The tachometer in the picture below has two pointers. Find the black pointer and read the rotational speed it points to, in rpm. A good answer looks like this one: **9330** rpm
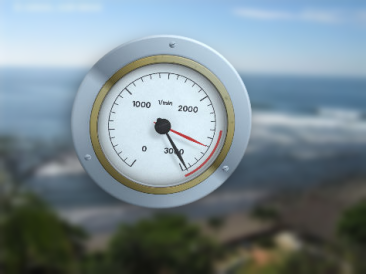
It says **2950** rpm
